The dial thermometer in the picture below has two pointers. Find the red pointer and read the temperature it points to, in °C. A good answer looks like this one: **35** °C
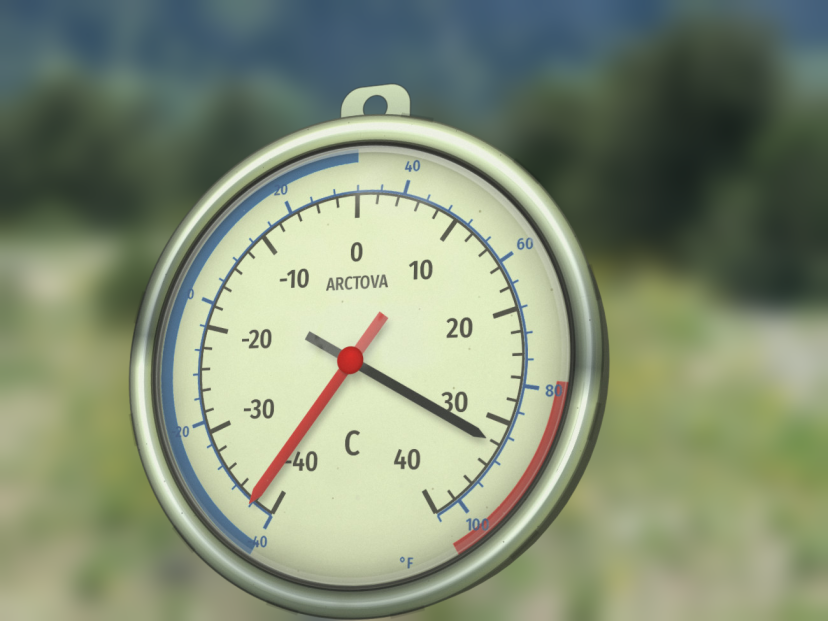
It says **-38** °C
